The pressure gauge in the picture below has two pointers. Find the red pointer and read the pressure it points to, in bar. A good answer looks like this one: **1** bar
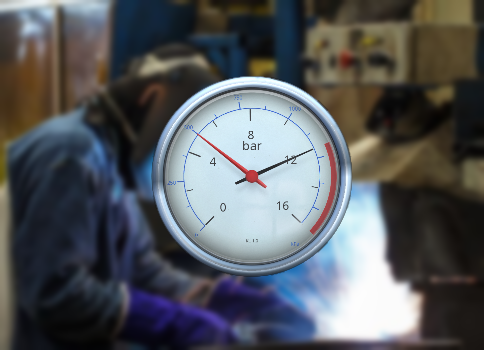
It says **5** bar
